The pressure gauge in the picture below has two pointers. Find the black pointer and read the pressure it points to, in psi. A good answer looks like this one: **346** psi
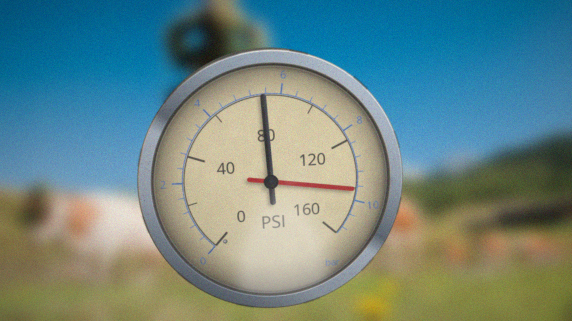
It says **80** psi
